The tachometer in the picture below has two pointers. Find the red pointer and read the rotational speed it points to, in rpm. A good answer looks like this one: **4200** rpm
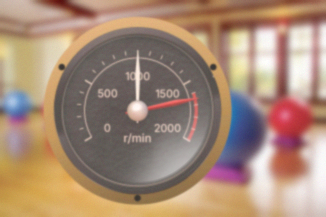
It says **1650** rpm
